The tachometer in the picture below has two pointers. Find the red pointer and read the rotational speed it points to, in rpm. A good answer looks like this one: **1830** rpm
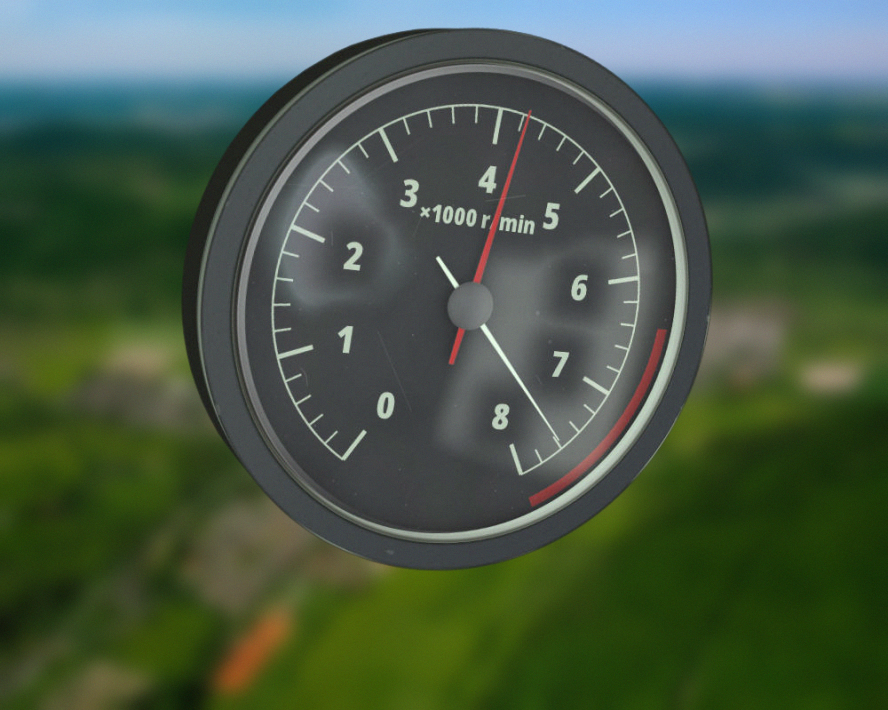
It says **4200** rpm
